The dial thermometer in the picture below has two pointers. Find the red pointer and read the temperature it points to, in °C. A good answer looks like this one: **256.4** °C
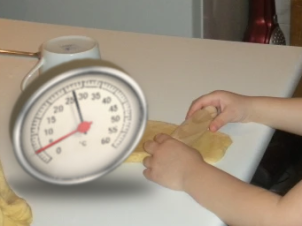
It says **5** °C
